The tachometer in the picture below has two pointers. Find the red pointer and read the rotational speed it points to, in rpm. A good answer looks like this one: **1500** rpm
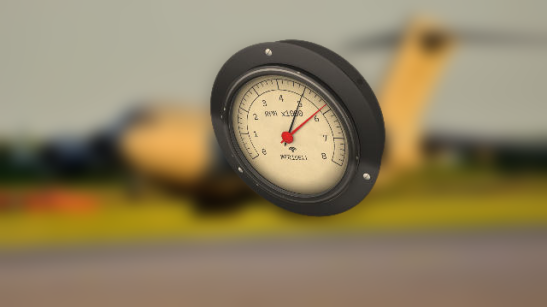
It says **5800** rpm
